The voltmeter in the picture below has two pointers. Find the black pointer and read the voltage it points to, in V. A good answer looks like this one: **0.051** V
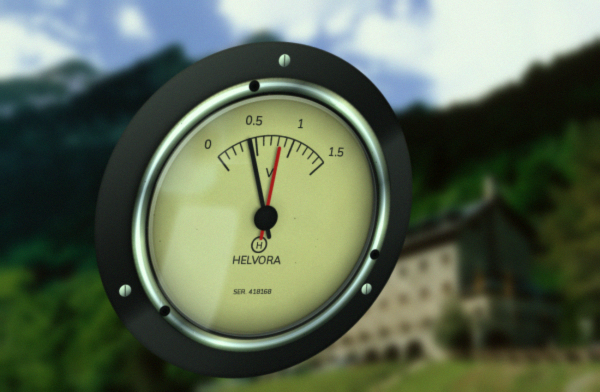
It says **0.4** V
